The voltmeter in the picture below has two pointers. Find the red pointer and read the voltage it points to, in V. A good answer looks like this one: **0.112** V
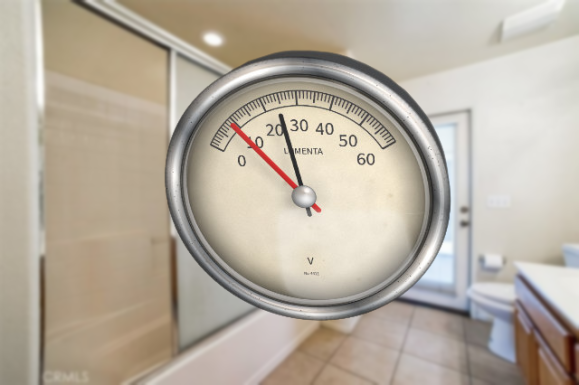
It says **10** V
